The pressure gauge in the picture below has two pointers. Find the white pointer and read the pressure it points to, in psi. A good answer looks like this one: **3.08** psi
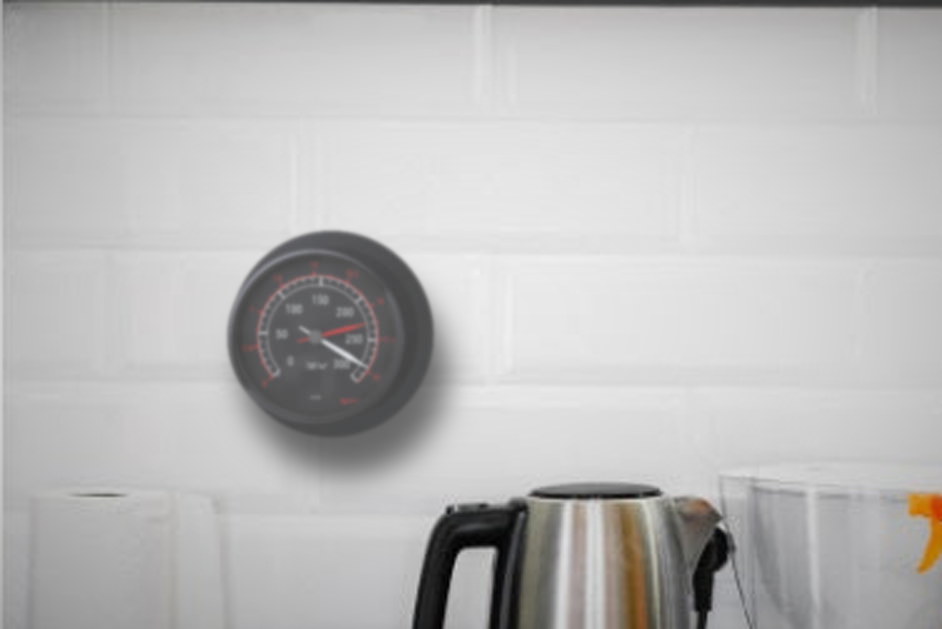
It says **280** psi
